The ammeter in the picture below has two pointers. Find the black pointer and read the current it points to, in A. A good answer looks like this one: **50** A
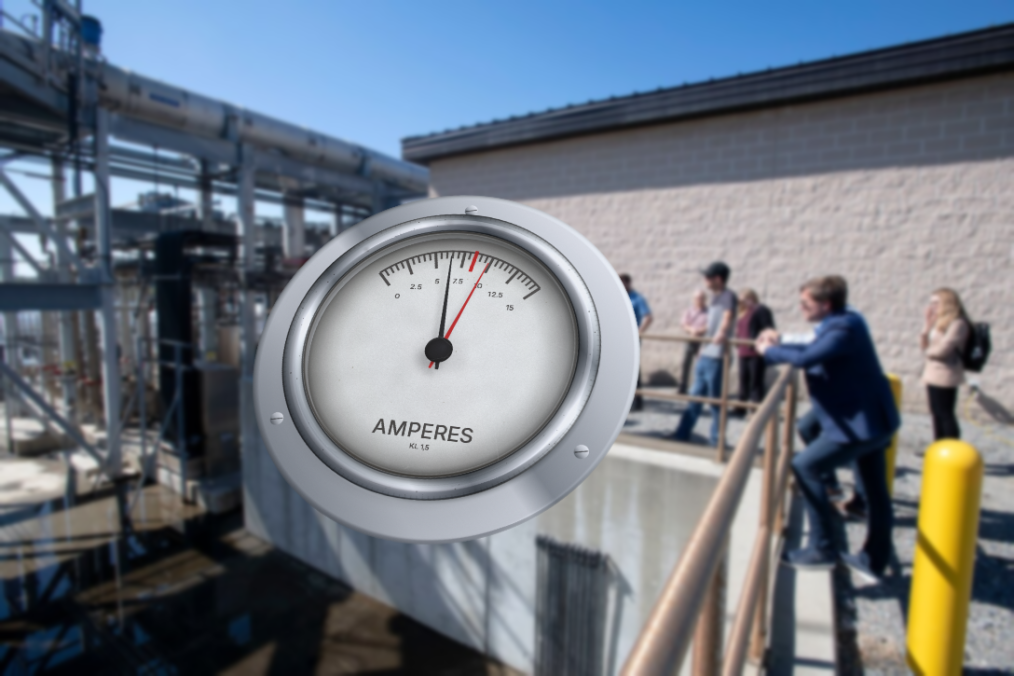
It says **6.5** A
